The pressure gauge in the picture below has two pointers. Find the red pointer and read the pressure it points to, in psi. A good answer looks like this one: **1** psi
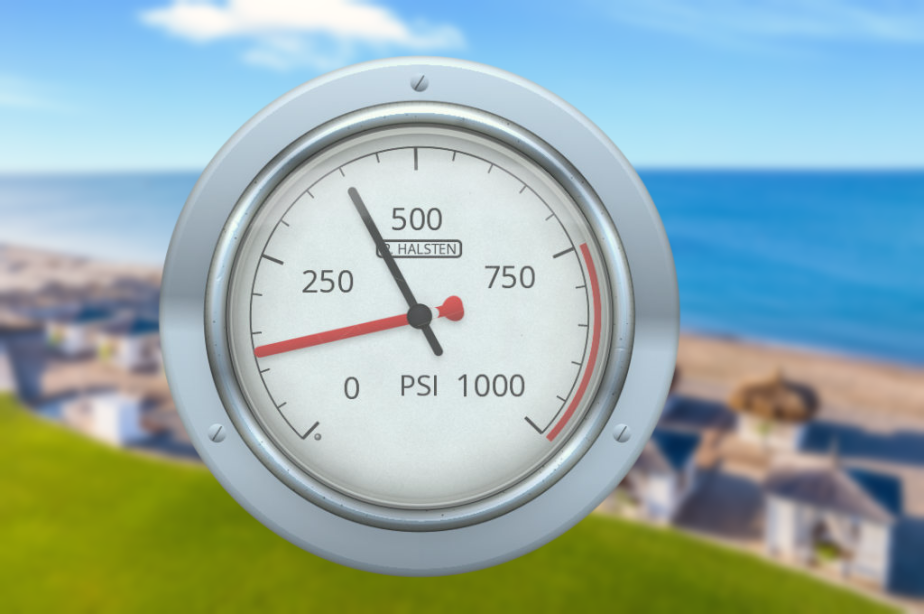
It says **125** psi
